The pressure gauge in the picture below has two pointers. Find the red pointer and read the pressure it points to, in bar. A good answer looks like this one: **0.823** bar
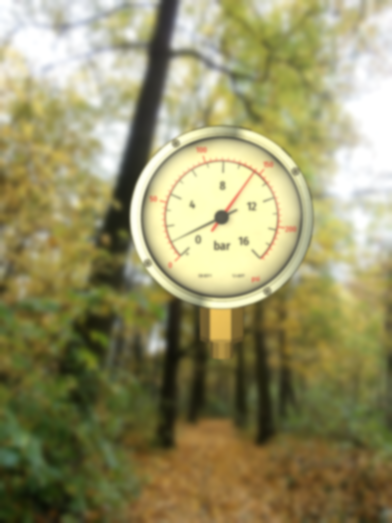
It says **10** bar
